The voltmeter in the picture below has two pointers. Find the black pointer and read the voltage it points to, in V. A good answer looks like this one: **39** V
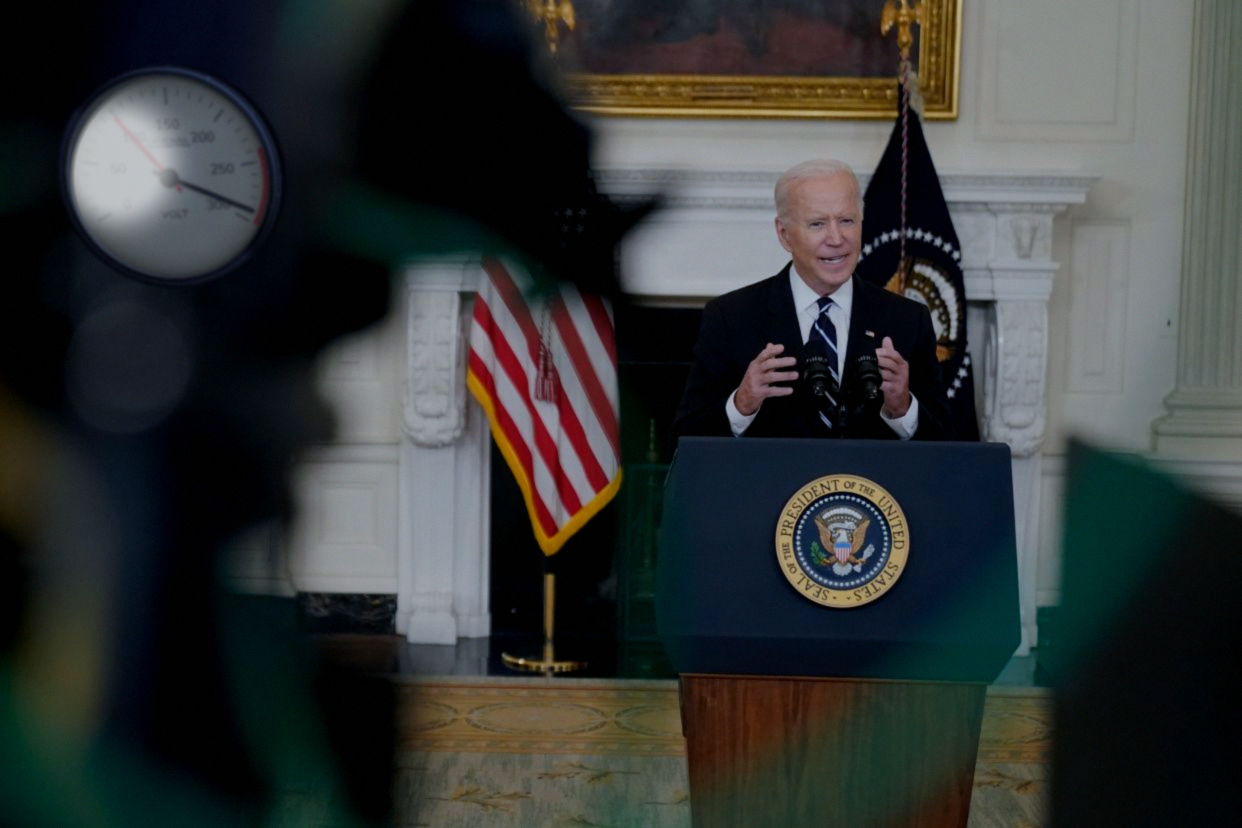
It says **290** V
